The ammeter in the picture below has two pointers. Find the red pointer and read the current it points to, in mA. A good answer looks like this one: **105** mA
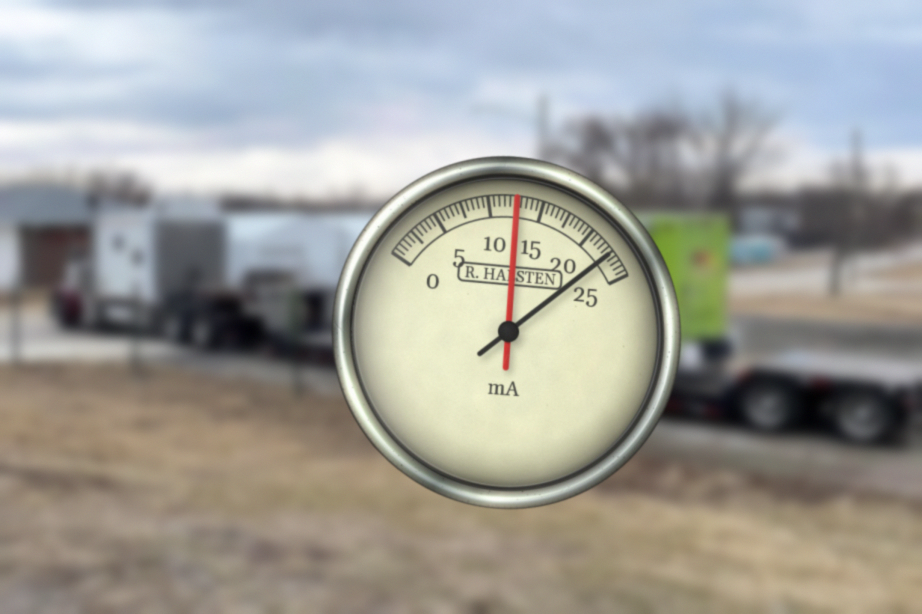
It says **12.5** mA
